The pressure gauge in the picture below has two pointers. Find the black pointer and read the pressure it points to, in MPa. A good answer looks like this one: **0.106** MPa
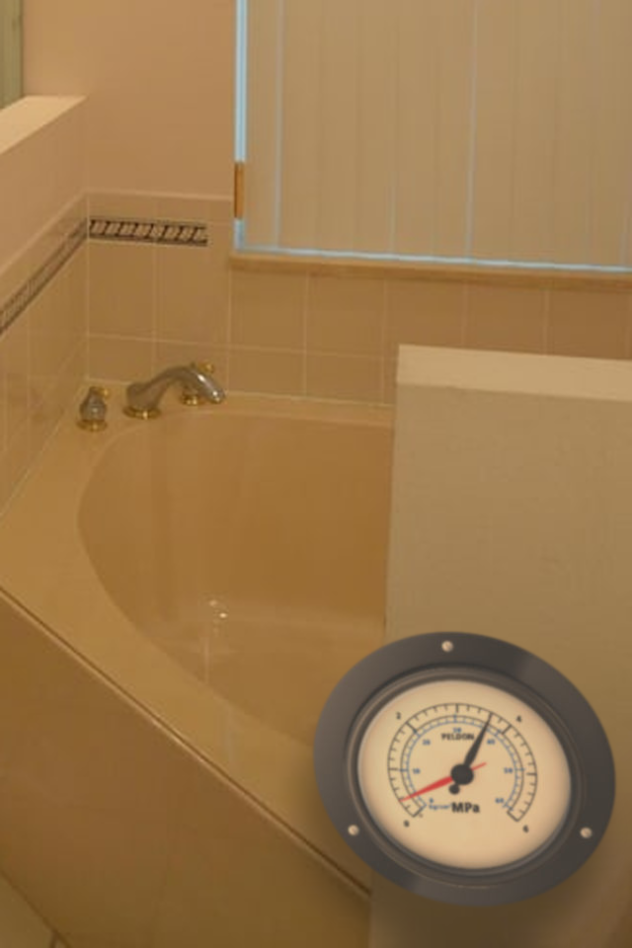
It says **3.6** MPa
